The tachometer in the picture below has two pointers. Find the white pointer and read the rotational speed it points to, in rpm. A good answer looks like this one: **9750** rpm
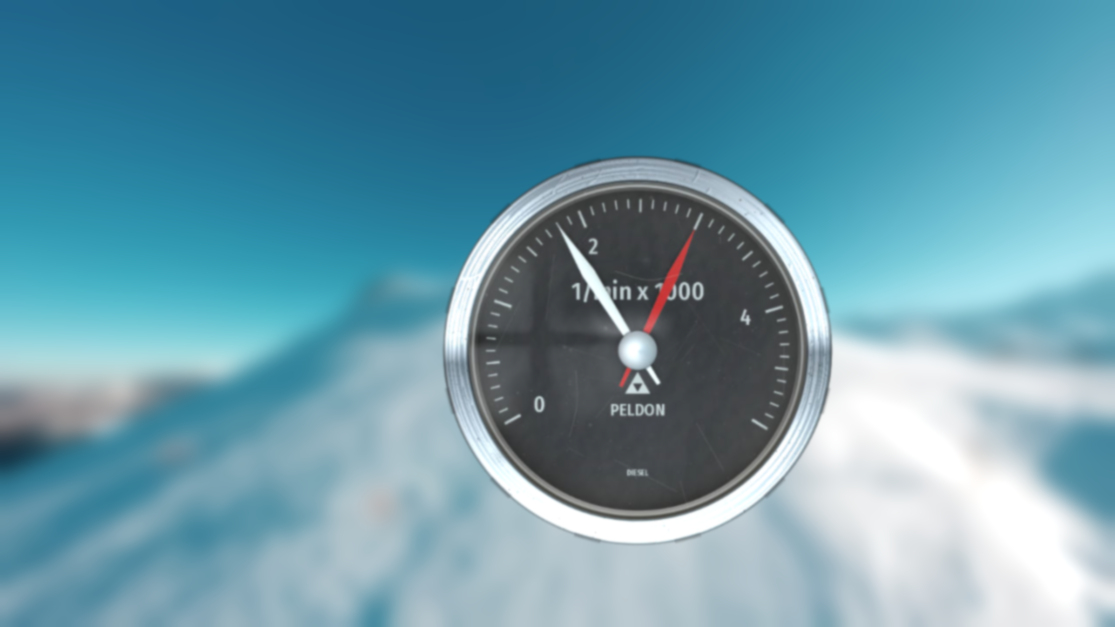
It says **1800** rpm
